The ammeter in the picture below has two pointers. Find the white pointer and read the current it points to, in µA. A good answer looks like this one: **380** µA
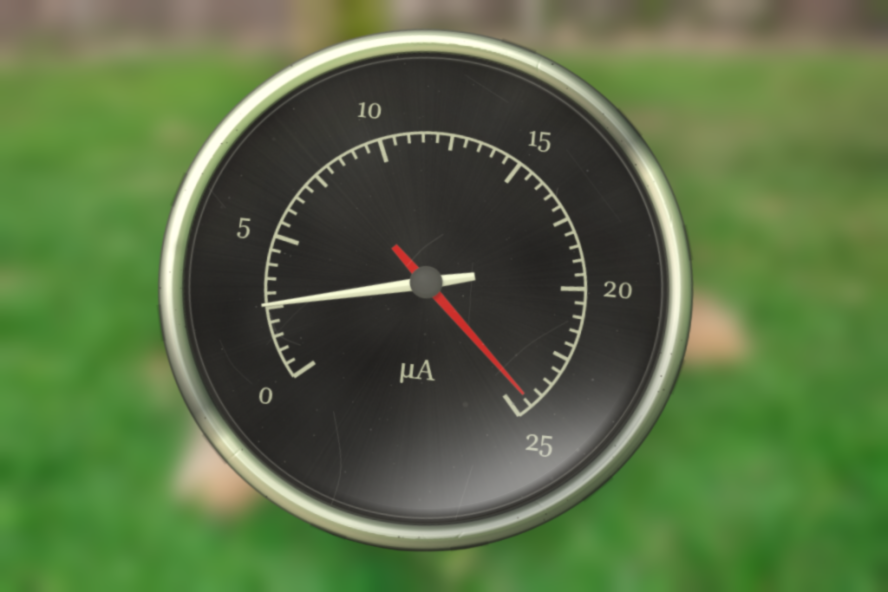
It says **2.5** µA
